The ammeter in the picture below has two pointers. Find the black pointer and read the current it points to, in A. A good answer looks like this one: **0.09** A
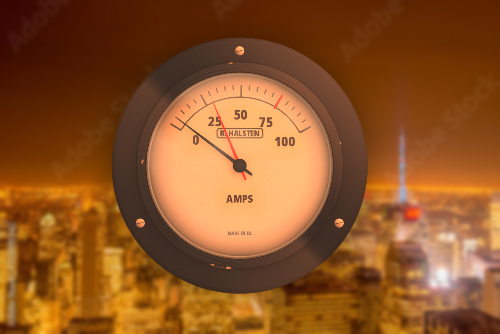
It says **5** A
